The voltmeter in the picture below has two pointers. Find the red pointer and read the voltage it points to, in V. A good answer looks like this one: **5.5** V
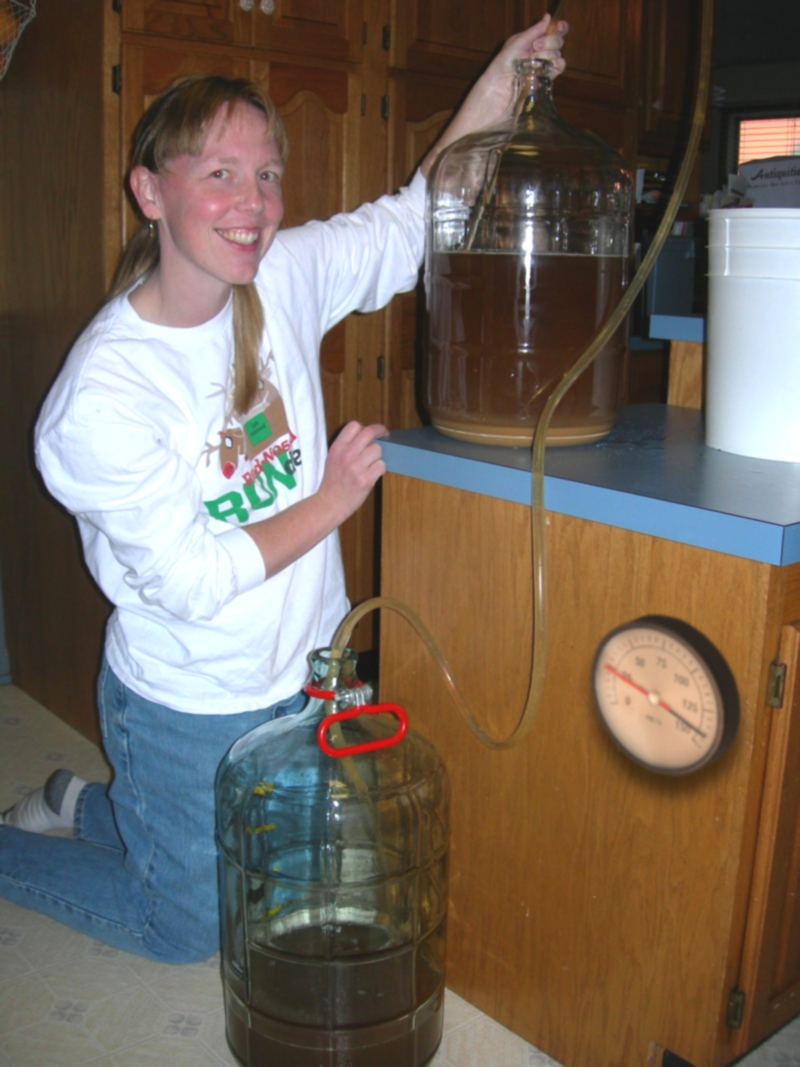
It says **25** V
